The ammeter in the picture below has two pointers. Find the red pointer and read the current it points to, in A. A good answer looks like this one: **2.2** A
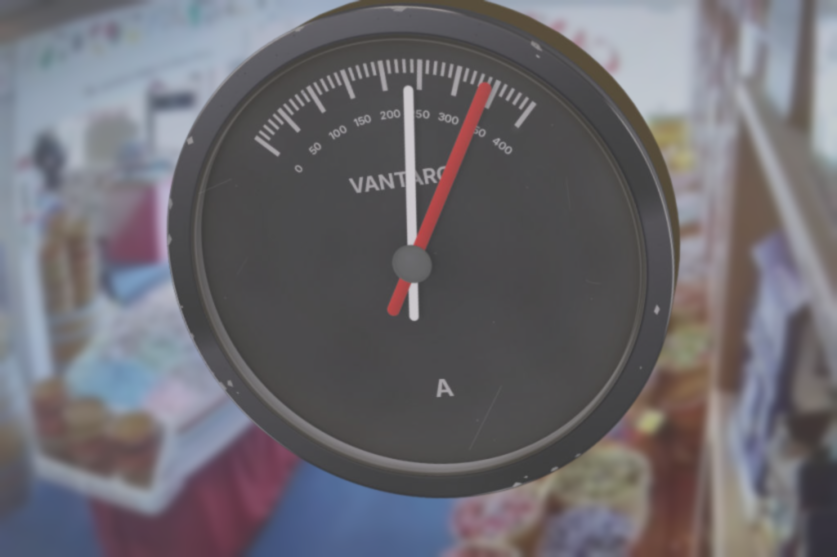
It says **340** A
